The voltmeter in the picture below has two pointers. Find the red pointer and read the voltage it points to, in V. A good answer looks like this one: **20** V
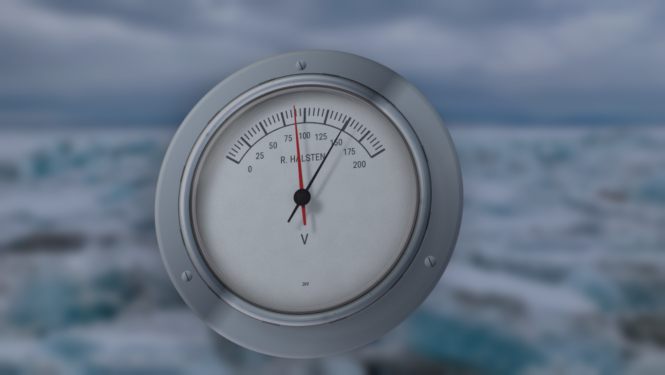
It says **90** V
